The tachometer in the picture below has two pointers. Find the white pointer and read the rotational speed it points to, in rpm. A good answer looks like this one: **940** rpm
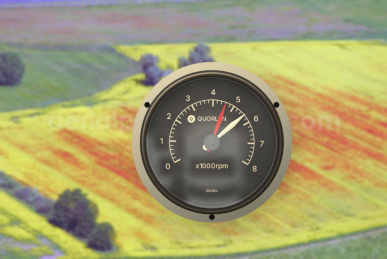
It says **5600** rpm
